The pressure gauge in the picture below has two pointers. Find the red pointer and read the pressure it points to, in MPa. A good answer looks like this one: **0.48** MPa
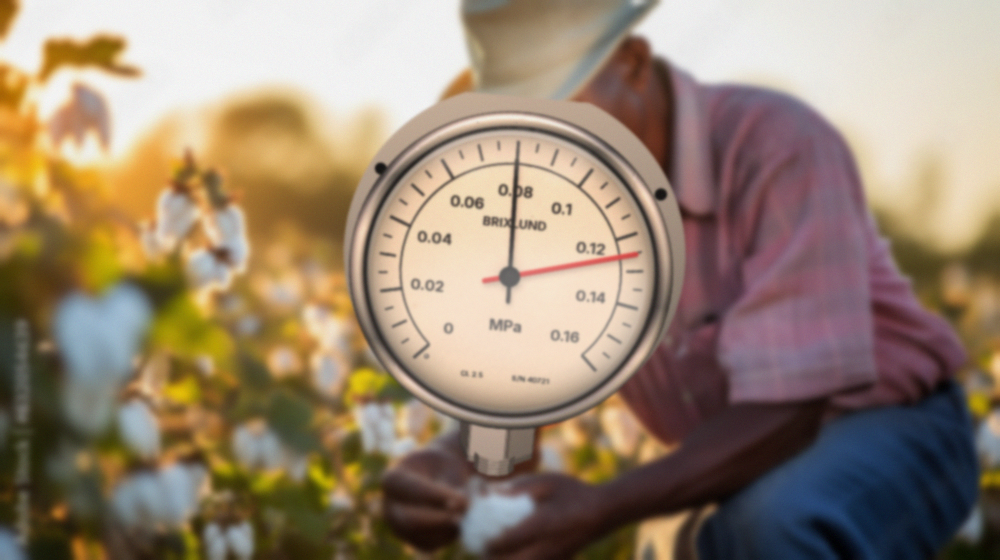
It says **0.125** MPa
